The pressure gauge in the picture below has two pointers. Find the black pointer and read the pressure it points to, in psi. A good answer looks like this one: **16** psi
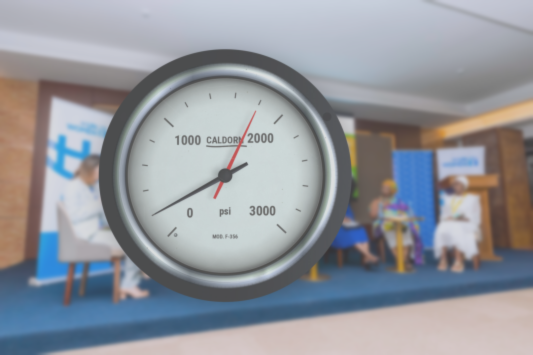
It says **200** psi
